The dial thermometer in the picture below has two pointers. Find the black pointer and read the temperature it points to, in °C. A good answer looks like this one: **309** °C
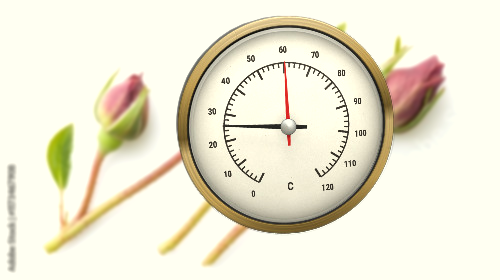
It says **26** °C
